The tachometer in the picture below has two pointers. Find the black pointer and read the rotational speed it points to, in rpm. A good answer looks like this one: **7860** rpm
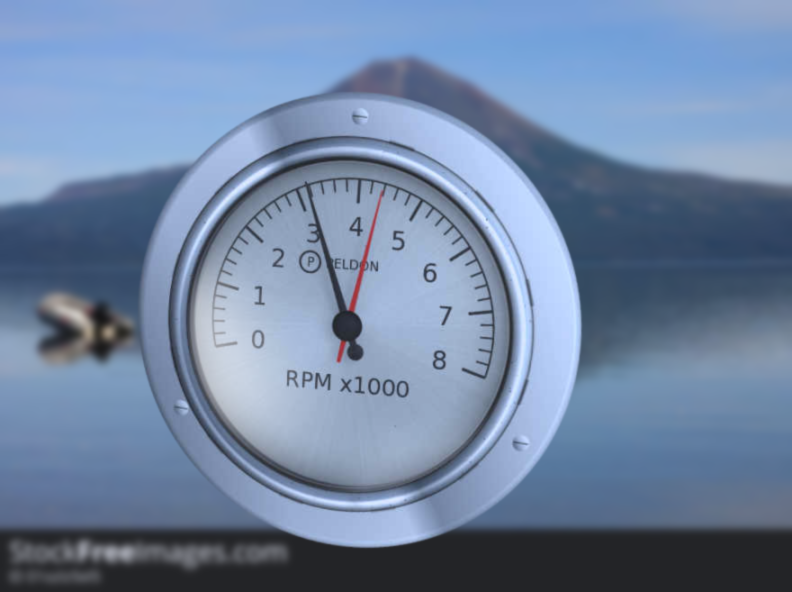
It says **3200** rpm
